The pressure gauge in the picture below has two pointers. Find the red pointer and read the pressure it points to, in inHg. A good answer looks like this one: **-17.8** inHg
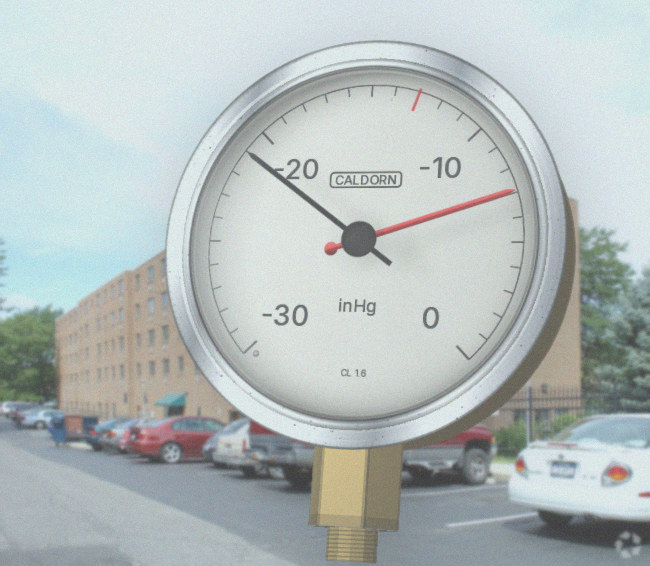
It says **-7** inHg
